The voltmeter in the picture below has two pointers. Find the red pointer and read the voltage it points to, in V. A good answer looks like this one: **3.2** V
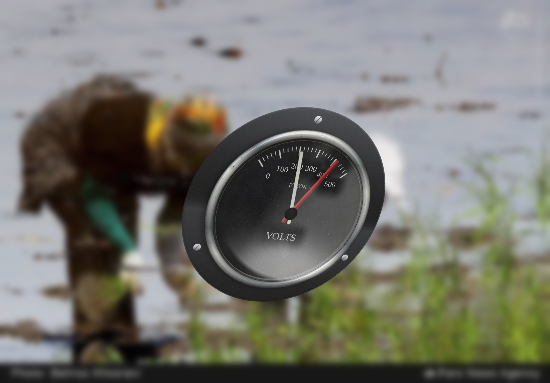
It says **400** V
